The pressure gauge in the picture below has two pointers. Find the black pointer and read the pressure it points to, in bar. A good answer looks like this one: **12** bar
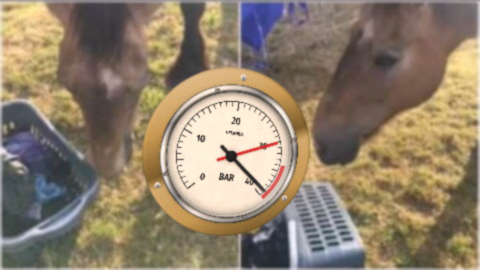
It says **39** bar
